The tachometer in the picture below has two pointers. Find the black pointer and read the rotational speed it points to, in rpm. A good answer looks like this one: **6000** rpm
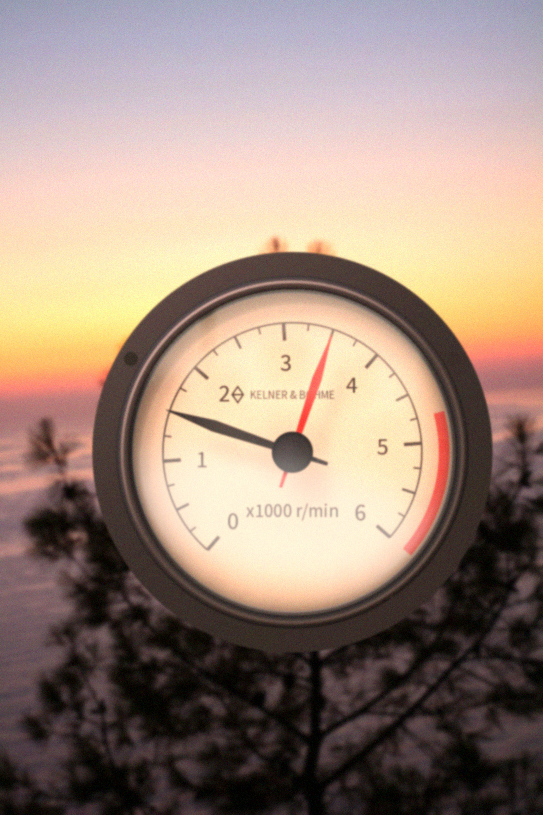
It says **1500** rpm
